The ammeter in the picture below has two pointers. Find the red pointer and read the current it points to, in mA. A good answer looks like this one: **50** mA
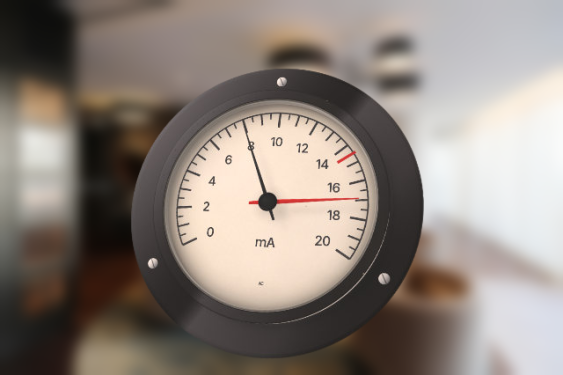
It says **17** mA
